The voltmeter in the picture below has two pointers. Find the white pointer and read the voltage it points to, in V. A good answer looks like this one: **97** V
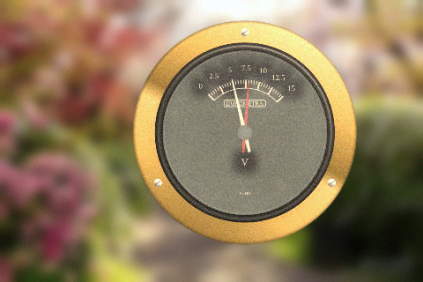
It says **5** V
